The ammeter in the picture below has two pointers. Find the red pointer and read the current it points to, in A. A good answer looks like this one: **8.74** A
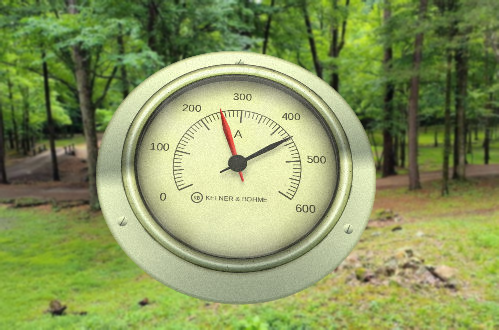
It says **250** A
